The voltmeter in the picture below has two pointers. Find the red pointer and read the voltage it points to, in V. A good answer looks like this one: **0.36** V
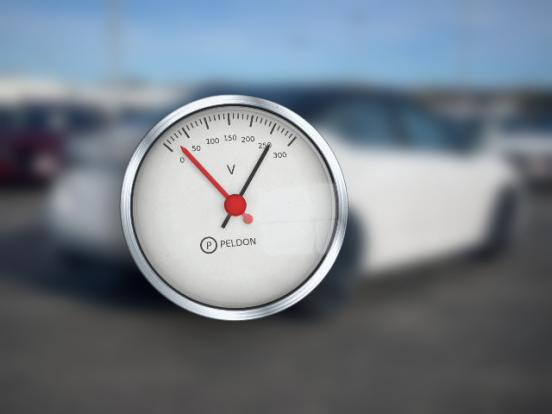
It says **20** V
